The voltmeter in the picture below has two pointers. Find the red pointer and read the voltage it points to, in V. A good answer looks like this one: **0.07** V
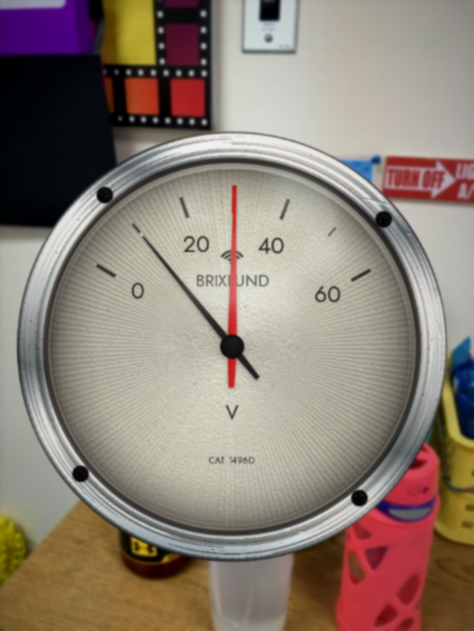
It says **30** V
